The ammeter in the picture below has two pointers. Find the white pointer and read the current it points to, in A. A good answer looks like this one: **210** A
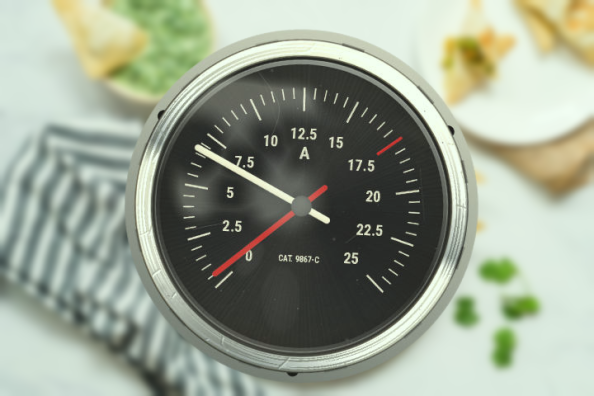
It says **6.75** A
